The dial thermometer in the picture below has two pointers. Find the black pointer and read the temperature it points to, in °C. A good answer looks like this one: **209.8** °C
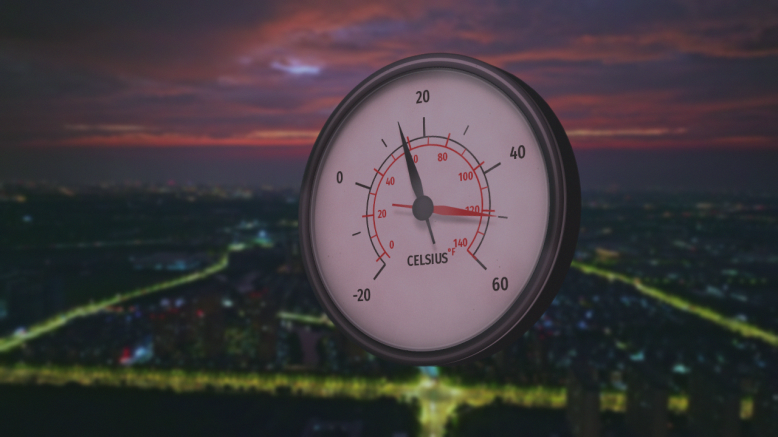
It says **15** °C
